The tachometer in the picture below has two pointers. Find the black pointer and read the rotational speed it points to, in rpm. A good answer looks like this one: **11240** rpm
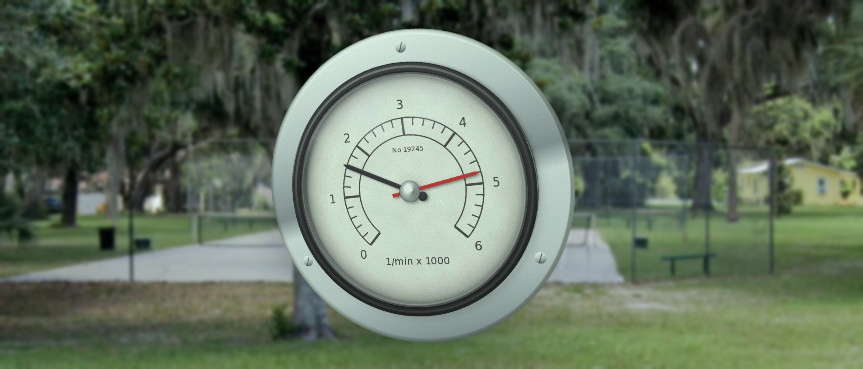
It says **1600** rpm
